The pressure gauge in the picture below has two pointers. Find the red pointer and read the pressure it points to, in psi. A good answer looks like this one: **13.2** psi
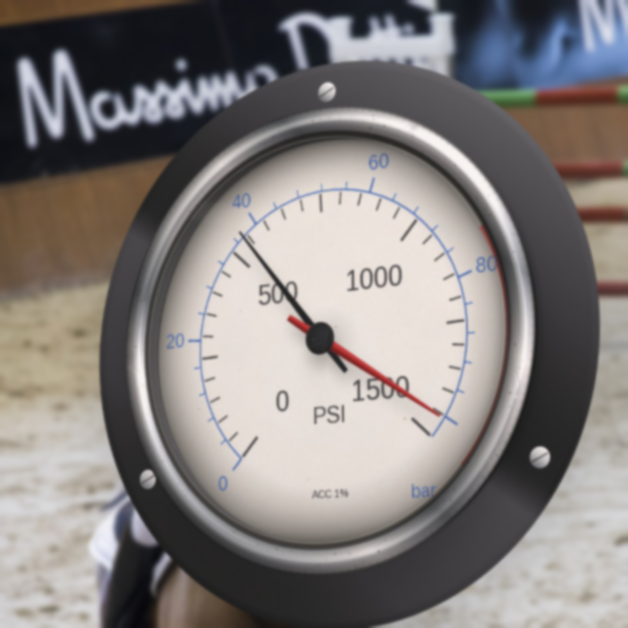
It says **1450** psi
